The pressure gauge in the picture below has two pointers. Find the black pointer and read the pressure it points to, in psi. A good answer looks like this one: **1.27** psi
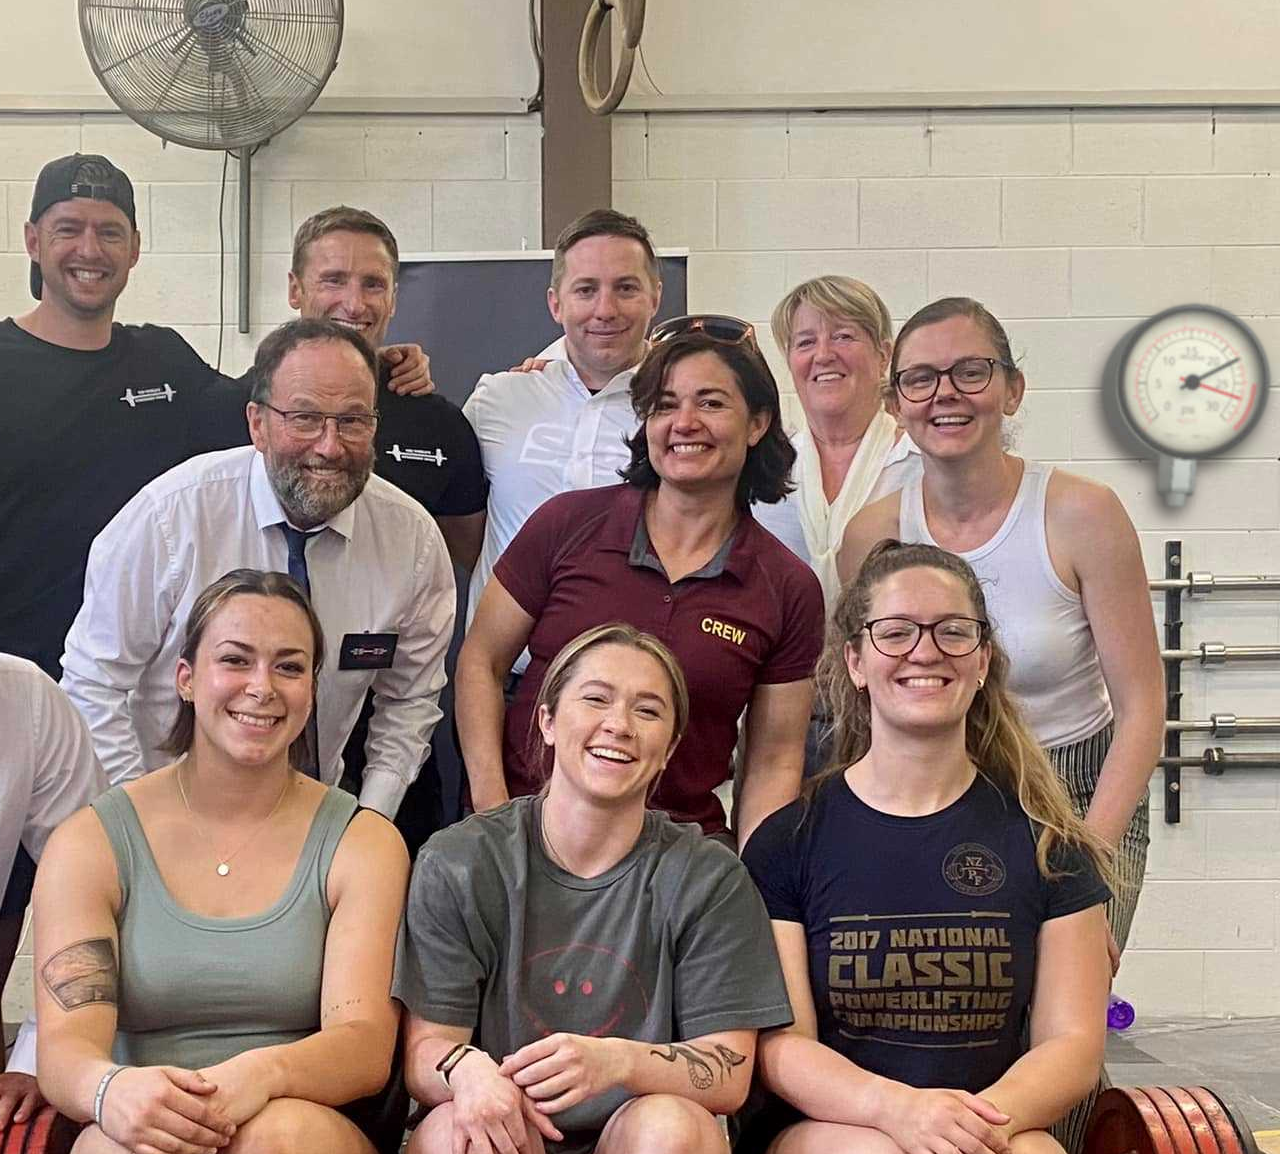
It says **22** psi
